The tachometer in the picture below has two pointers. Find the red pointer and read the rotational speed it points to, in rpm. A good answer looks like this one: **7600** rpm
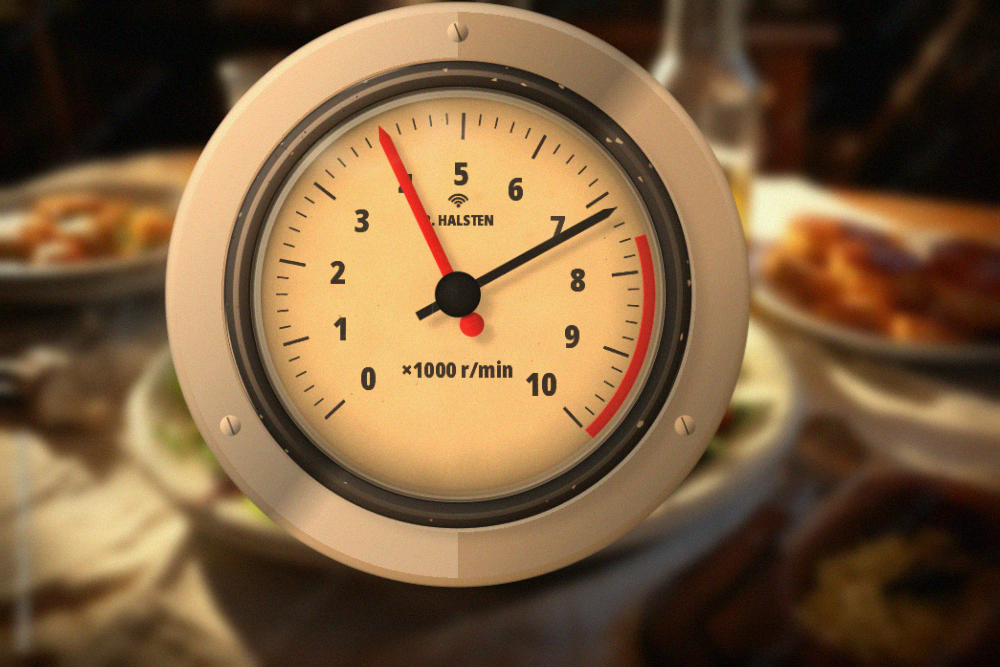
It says **4000** rpm
